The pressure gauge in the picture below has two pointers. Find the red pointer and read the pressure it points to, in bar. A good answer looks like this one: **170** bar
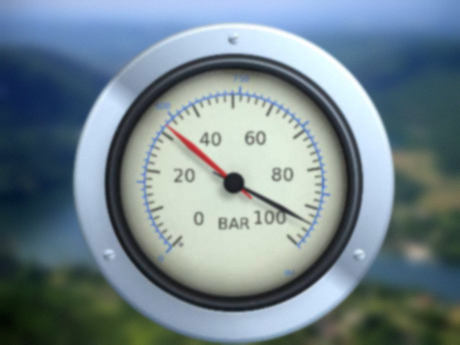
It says **32** bar
